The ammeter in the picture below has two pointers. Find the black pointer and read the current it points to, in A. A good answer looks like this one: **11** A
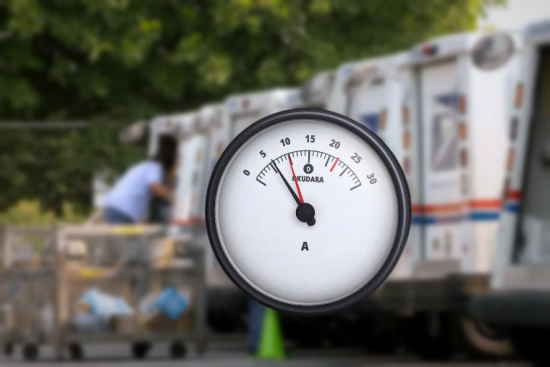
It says **6** A
